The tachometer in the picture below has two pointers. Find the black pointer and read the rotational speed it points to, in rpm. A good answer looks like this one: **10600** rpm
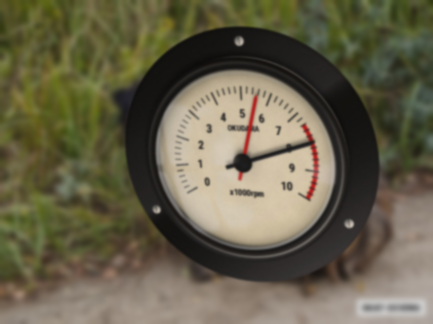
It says **8000** rpm
